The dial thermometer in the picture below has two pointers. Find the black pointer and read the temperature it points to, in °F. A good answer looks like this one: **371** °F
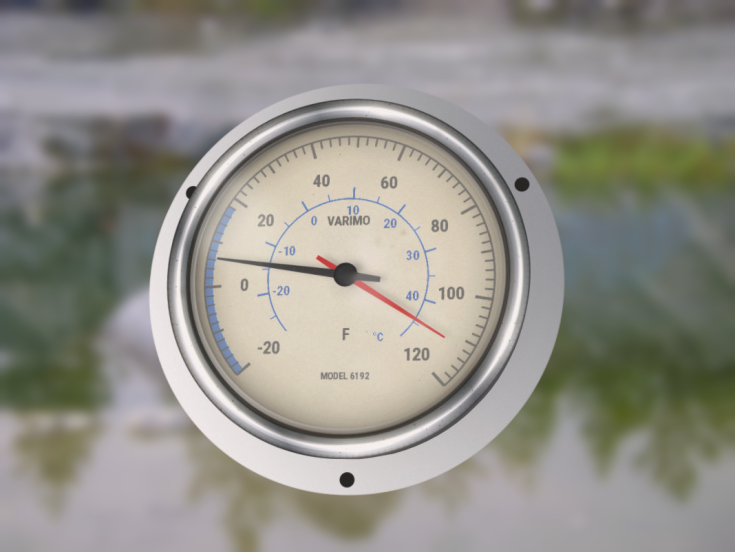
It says **6** °F
